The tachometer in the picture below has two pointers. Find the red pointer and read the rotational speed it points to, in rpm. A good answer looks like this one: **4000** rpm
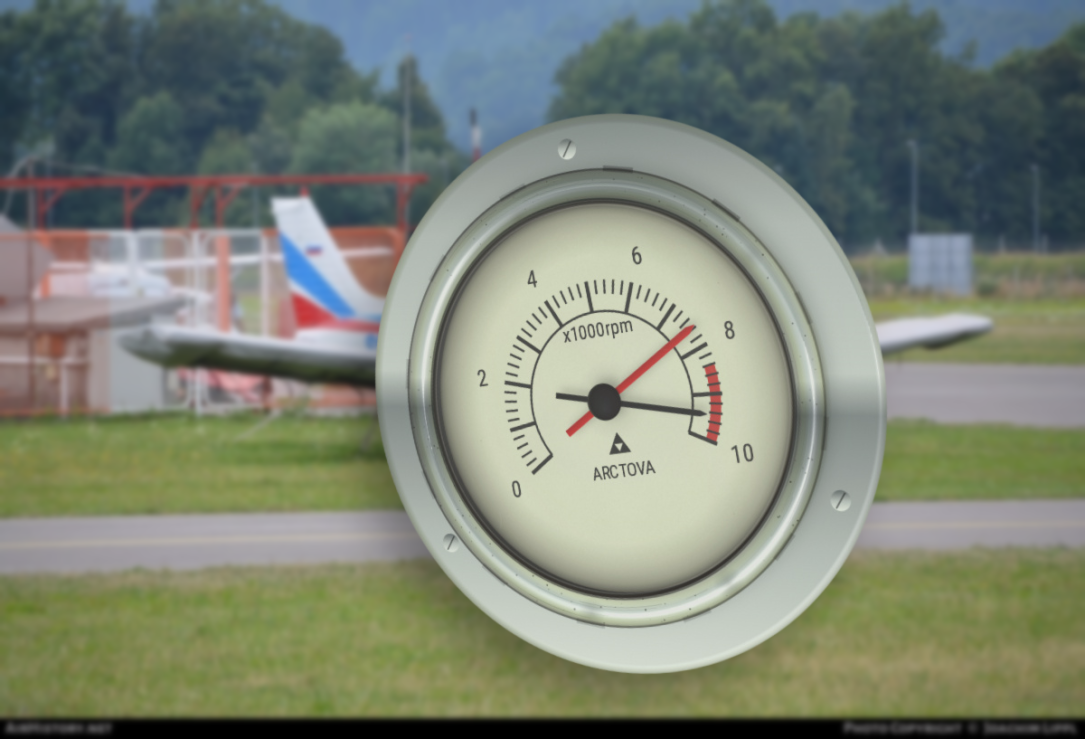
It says **7600** rpm
